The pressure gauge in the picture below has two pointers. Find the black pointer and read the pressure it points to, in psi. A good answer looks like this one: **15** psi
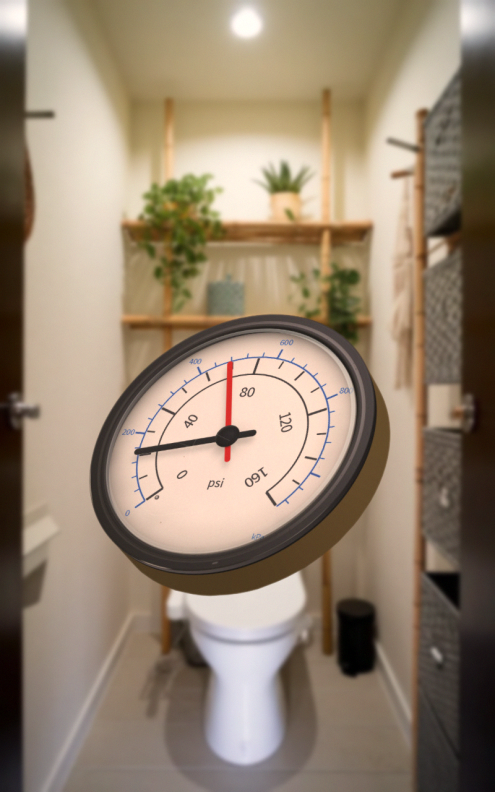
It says **20** psi
